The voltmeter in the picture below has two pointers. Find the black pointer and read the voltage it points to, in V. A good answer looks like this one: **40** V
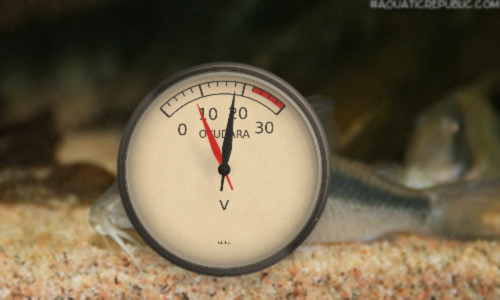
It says **18** V
